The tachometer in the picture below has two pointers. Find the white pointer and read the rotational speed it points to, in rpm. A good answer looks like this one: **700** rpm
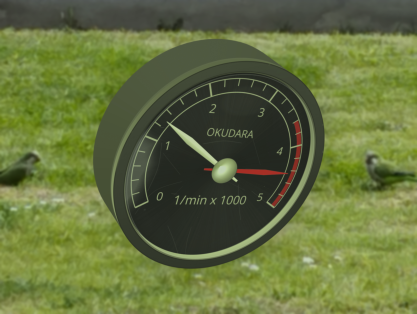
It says **1300** rpm
